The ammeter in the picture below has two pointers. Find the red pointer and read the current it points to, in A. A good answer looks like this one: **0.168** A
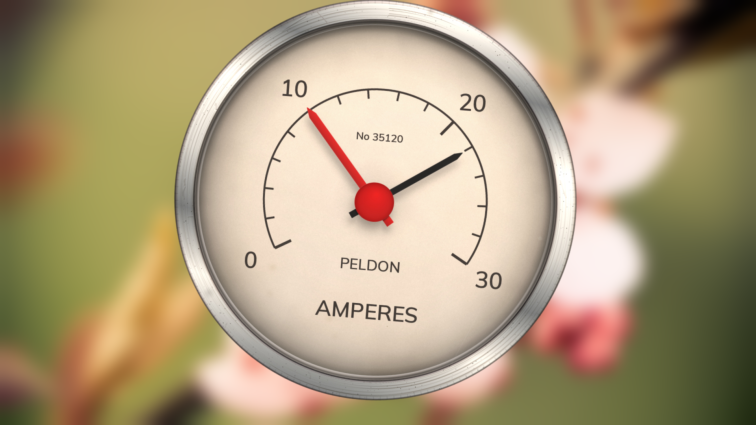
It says **10** A
